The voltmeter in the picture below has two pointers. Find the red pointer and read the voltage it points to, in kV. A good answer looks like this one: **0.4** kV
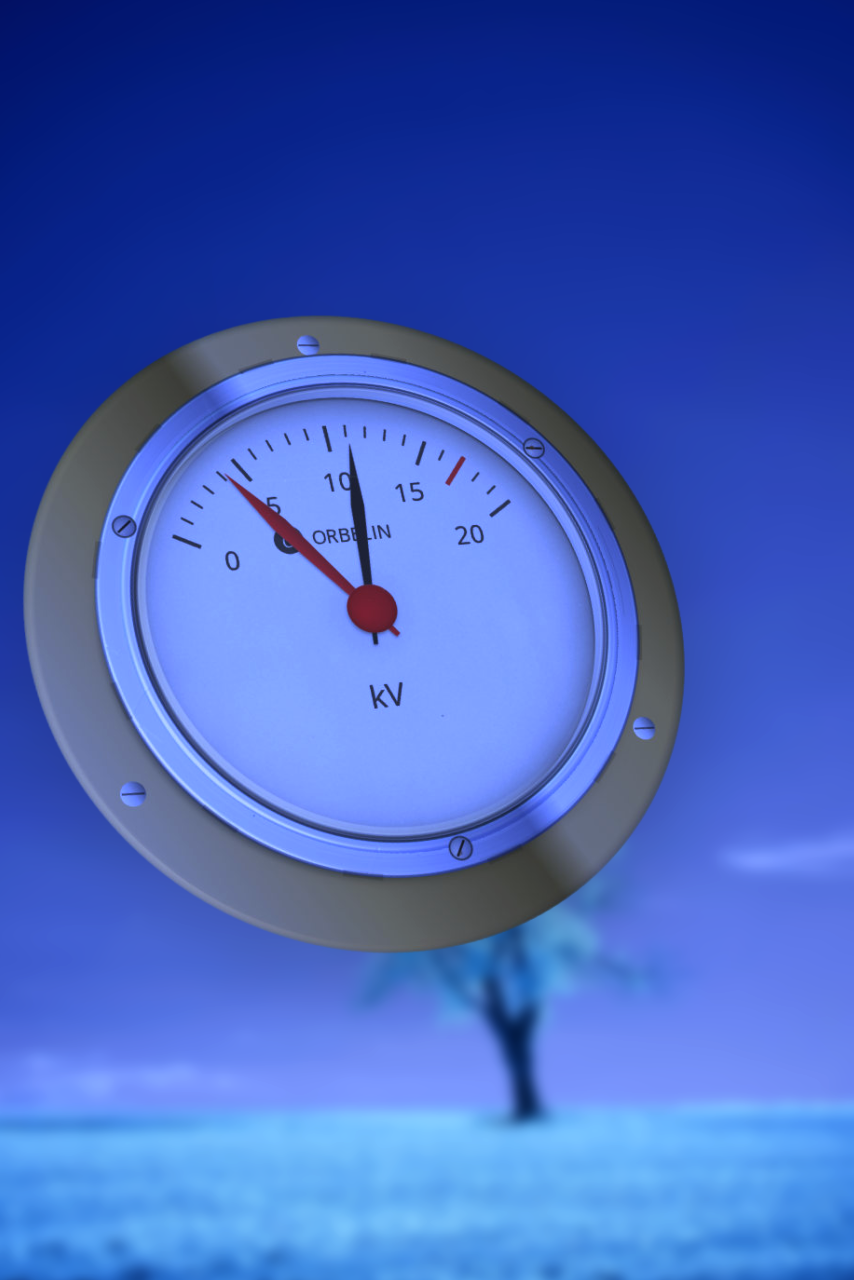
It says **4** kV
